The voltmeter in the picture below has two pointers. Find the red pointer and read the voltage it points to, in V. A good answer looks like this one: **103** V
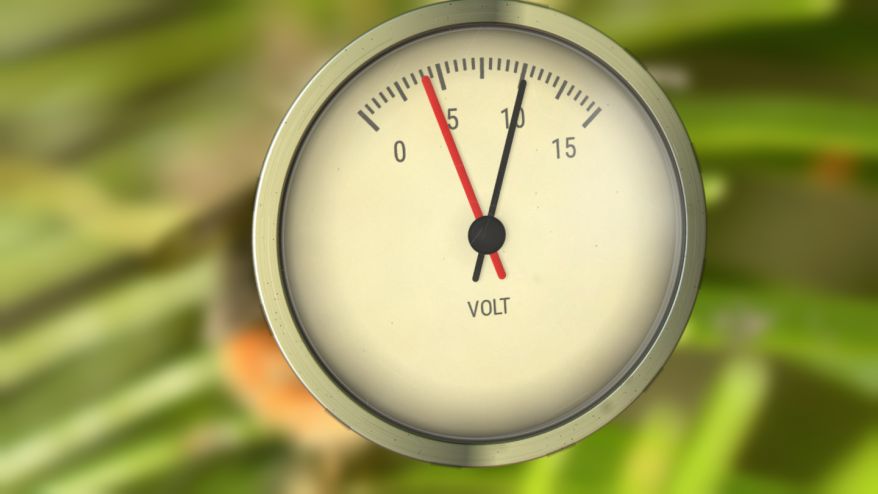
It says **4** V
